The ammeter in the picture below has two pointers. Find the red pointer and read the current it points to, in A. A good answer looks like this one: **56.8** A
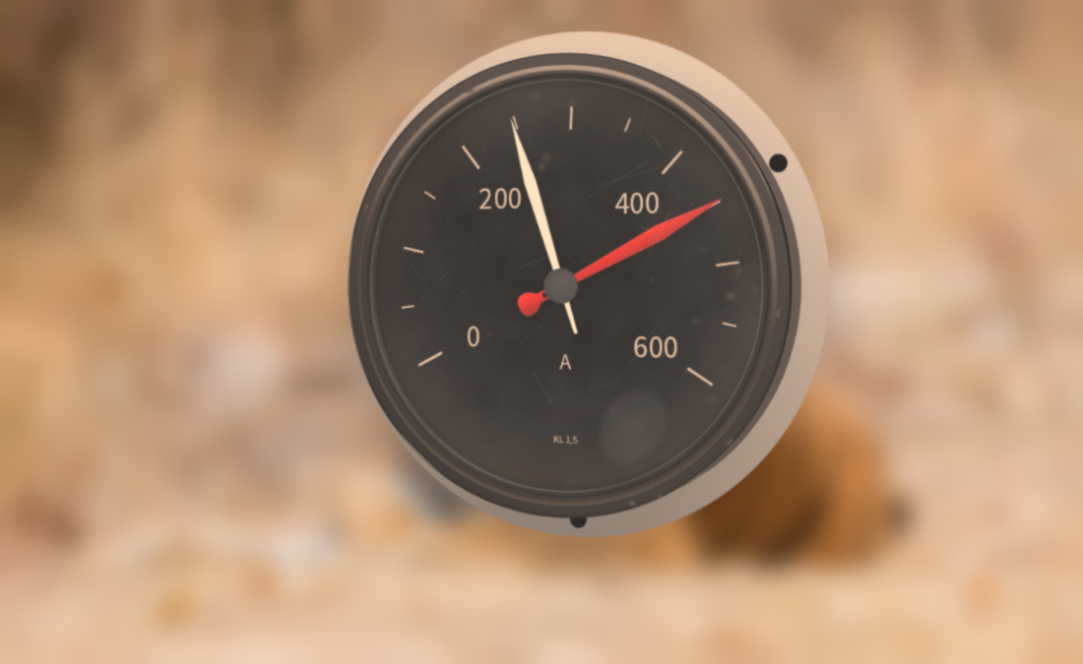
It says **450** A
